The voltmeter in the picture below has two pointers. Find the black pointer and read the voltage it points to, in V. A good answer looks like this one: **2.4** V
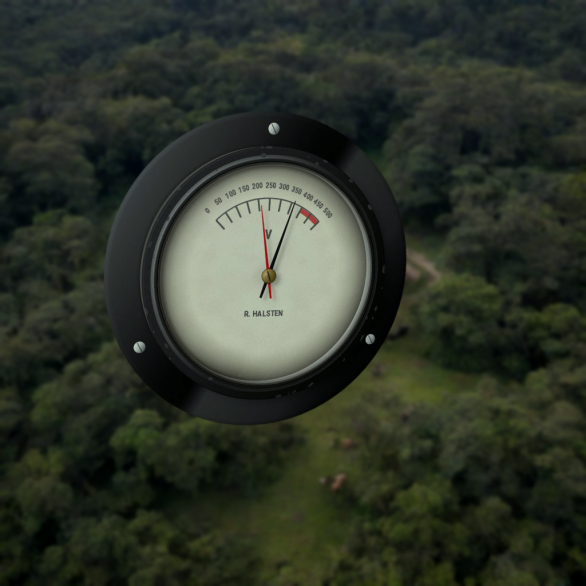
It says **350** V
